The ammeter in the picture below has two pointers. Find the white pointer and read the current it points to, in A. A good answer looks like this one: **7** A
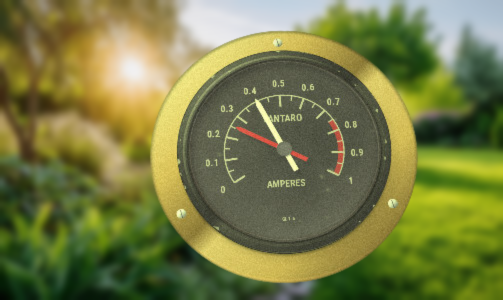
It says **0.4** A
